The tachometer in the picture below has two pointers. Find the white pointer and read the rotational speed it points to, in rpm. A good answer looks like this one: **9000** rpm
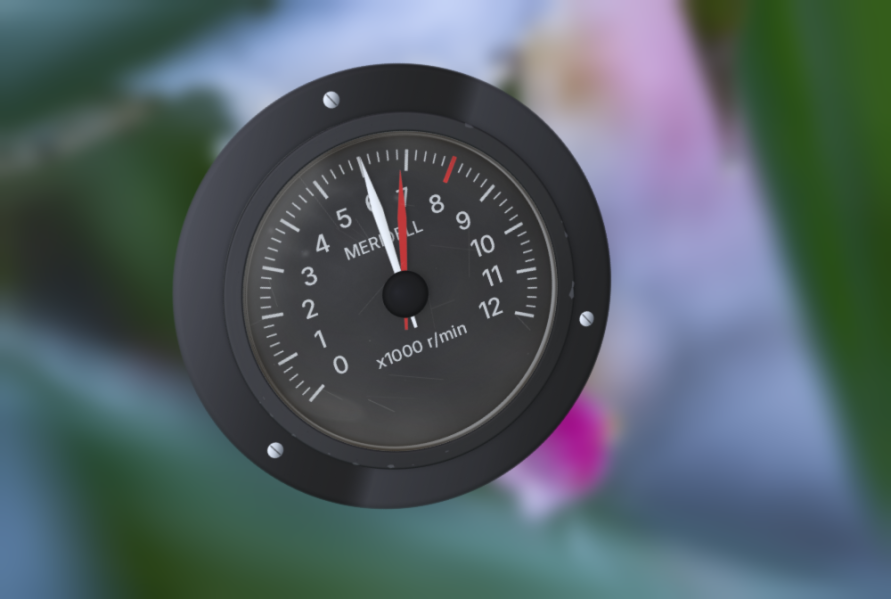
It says **6000** rpm
